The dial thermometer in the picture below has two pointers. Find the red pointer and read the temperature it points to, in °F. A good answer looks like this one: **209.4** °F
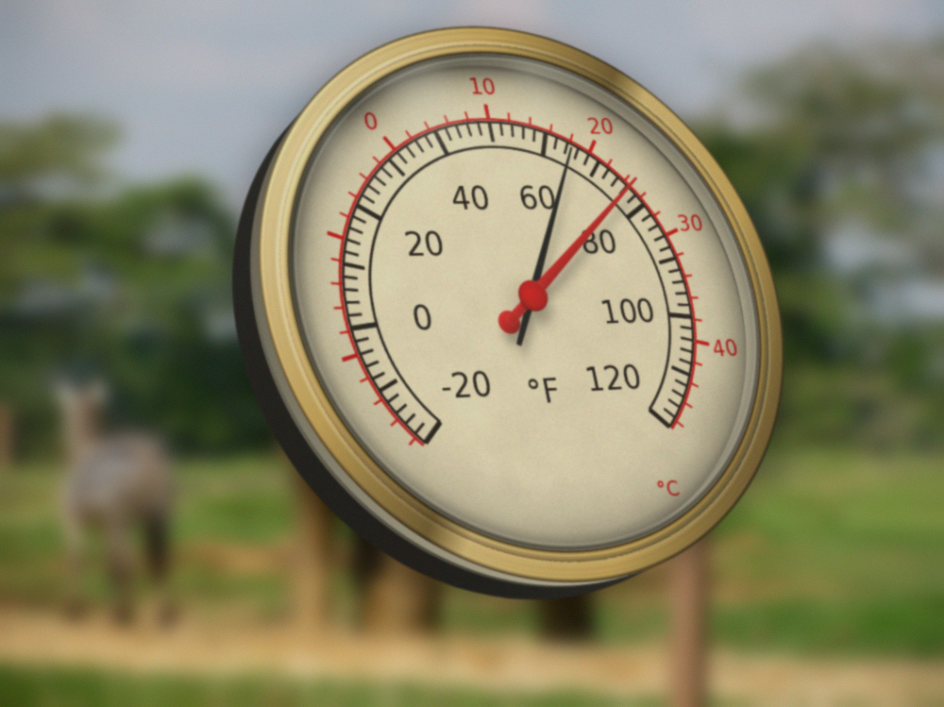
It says **76** °F
